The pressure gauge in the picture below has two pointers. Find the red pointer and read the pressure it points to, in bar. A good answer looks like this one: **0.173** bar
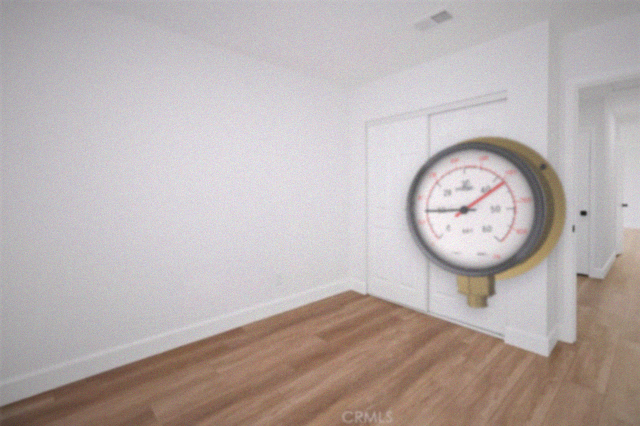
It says **42.5** bar
